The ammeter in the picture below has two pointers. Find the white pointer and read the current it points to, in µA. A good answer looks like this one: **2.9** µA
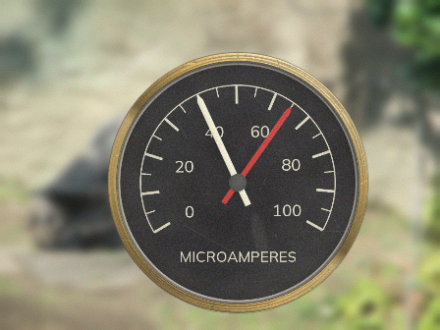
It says **40** µA
